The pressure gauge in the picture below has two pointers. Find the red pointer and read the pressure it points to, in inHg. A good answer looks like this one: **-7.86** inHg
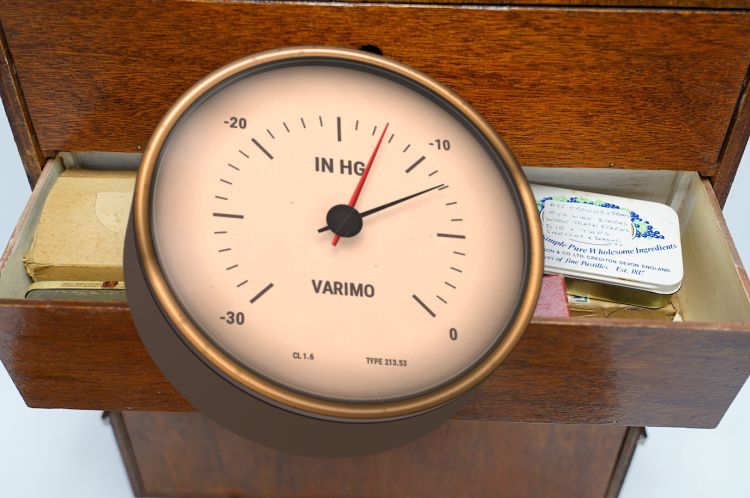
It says **-12.5** inHg
